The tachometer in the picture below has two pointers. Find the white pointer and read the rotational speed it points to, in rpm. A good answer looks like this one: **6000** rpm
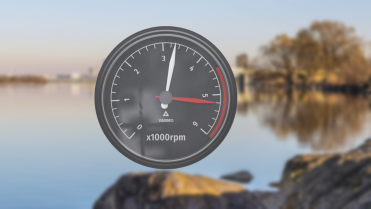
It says **3300** rpm
